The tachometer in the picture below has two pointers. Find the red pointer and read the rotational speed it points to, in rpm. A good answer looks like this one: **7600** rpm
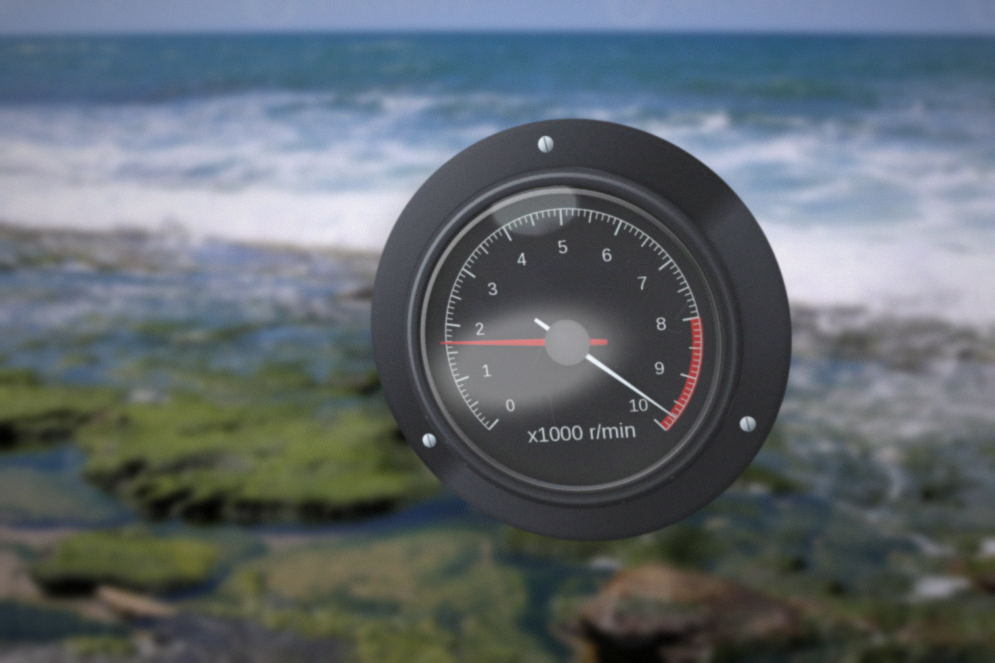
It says **1700** rpm
